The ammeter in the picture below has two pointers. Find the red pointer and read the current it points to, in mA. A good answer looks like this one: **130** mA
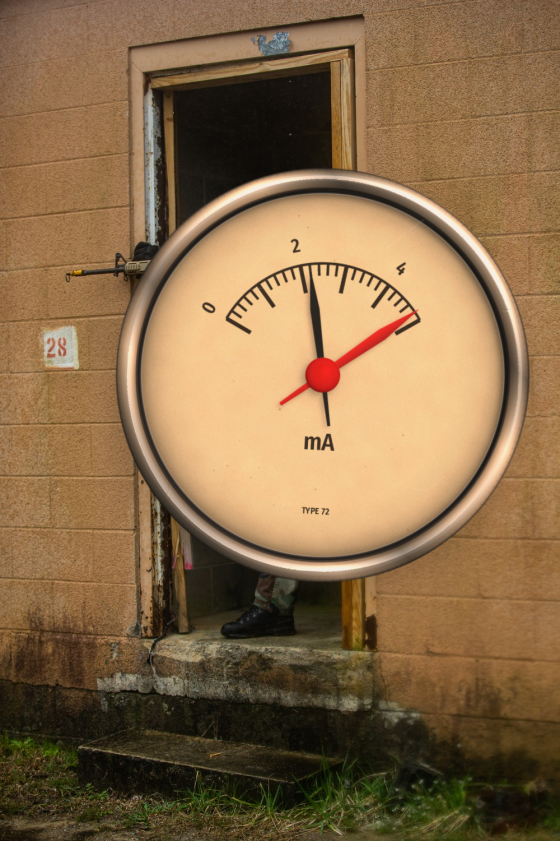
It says **4.8** mA
